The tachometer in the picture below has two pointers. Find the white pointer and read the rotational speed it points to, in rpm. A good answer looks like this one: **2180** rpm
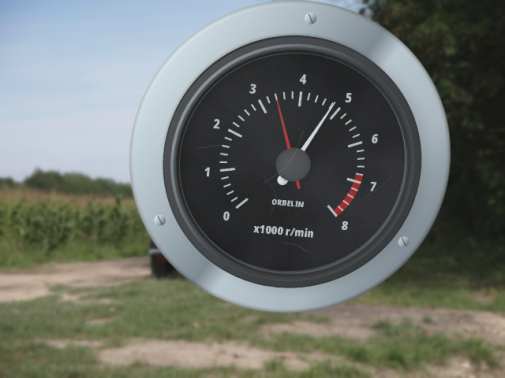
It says **4800** rpm
